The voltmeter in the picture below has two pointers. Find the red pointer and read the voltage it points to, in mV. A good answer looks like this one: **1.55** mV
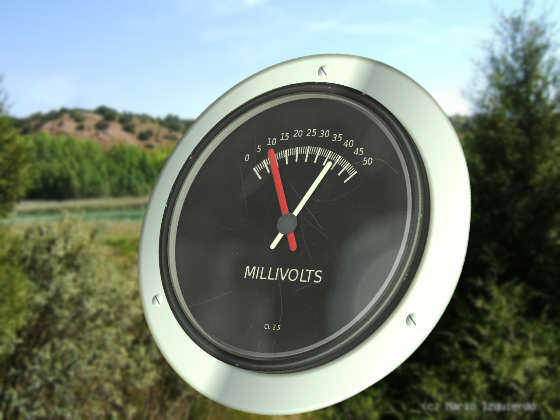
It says **10** mV
